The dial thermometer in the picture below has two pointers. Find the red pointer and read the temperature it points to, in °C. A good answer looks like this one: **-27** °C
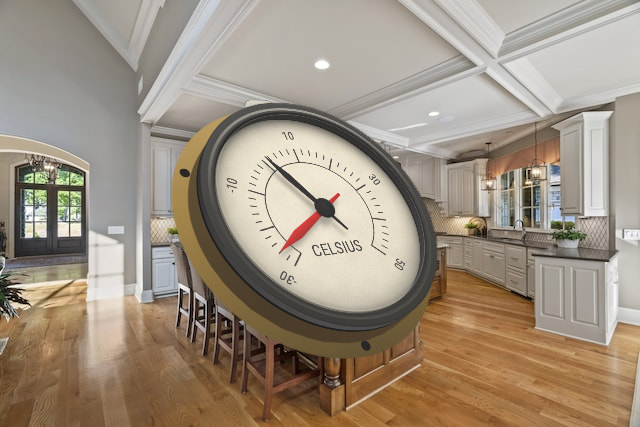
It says **-26** °C
